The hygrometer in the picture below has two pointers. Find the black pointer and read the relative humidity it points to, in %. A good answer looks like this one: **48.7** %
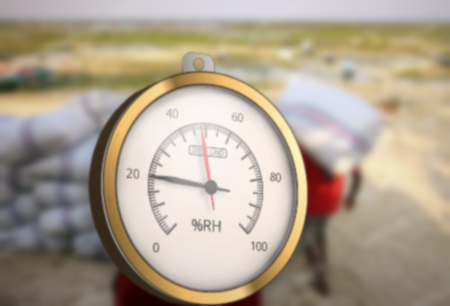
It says **20** %
